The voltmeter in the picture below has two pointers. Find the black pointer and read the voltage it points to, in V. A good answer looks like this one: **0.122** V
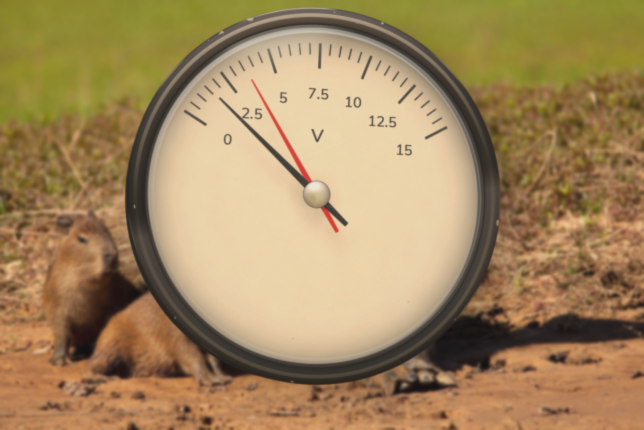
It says **1.5** V
